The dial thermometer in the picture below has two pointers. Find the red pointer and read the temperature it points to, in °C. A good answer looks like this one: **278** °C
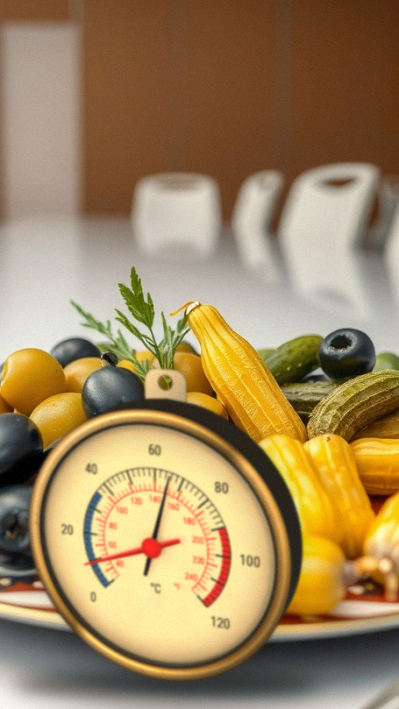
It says **10** °C
